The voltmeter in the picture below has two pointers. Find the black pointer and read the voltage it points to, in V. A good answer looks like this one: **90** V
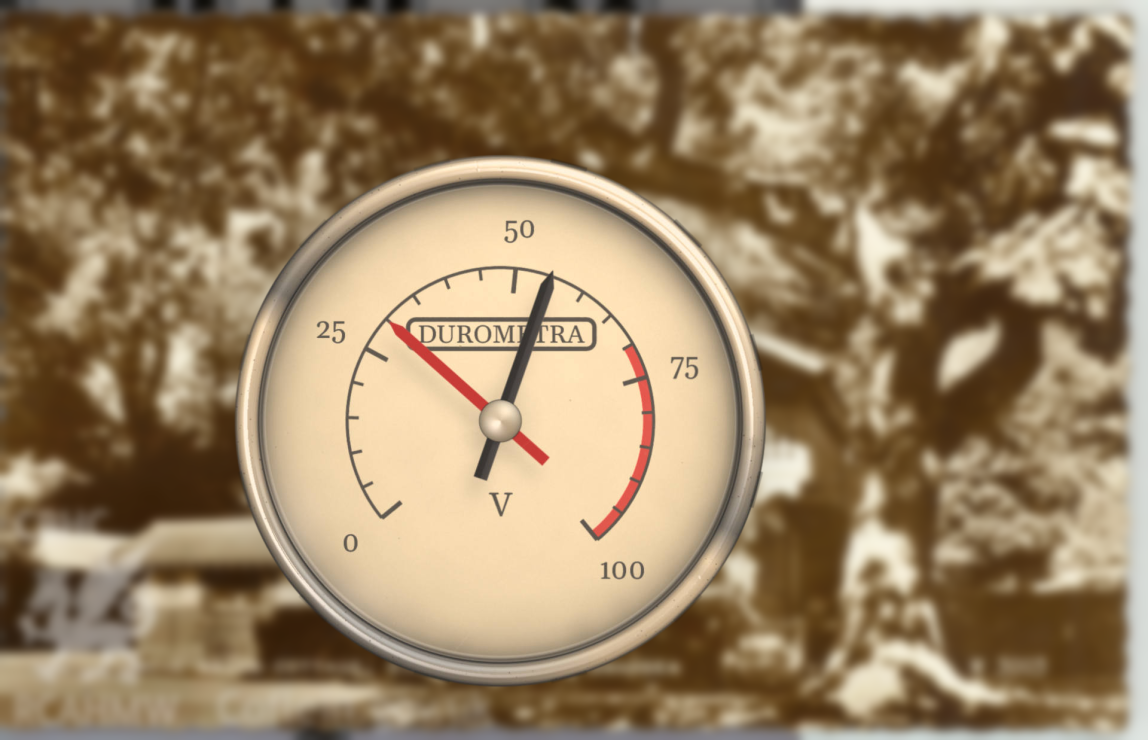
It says **55** V
